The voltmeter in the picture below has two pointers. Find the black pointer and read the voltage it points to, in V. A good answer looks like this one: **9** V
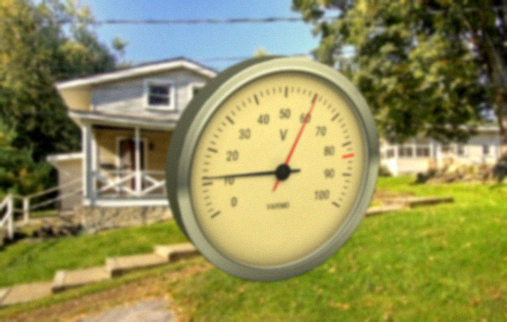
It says **12** V
